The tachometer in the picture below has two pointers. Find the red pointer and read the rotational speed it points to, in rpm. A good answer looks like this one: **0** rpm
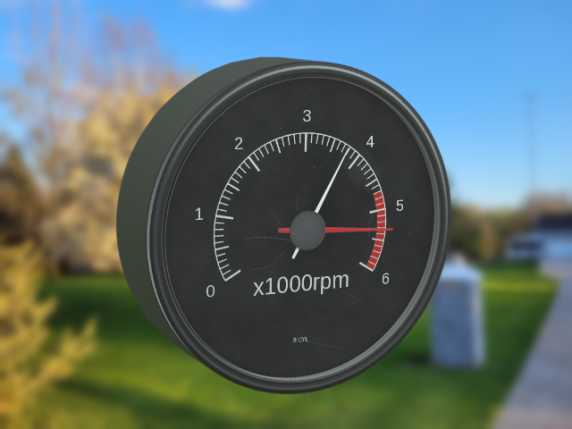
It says **5300** rpm
